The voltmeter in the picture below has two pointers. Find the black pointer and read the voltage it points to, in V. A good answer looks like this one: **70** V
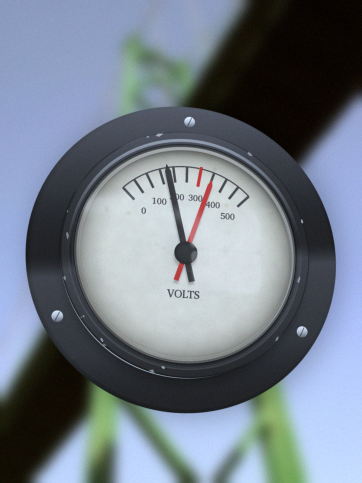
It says **175** V
